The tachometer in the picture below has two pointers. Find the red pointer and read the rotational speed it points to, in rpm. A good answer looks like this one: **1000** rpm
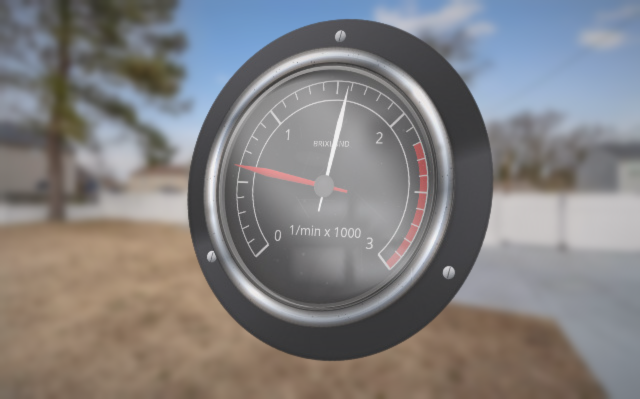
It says **600** rpm
